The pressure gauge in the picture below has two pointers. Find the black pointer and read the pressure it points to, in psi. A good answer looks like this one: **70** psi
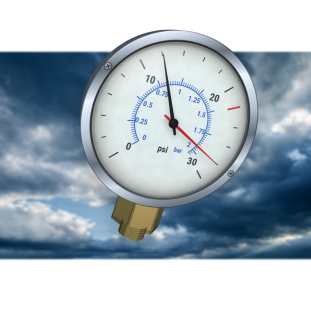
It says **12** psi
